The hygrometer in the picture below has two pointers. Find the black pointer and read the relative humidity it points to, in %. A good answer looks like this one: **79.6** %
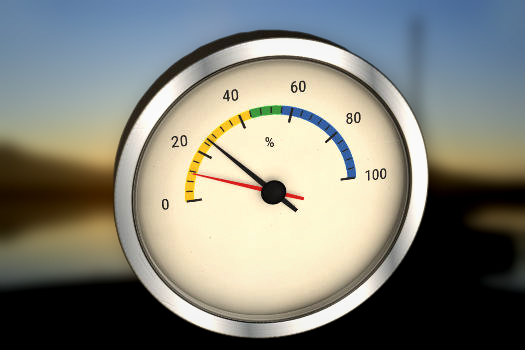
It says **26** %
